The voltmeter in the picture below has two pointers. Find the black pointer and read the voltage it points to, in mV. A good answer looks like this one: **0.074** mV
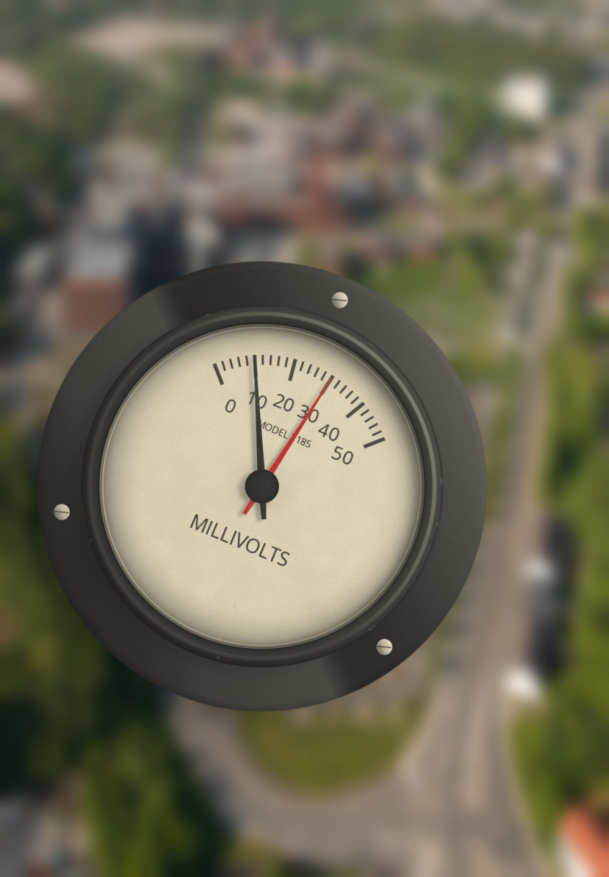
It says **10** mV
